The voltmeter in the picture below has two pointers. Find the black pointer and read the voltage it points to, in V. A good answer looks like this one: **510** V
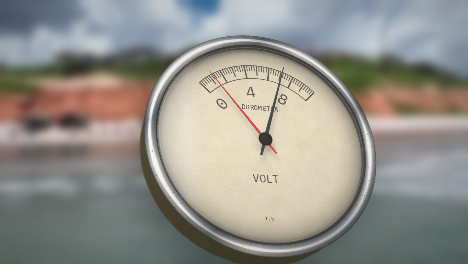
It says **7** V
